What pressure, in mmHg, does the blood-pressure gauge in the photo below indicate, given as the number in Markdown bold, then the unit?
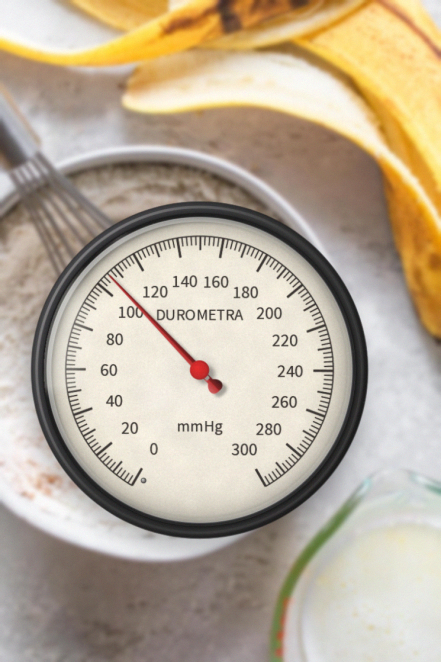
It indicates **106** mmHg
